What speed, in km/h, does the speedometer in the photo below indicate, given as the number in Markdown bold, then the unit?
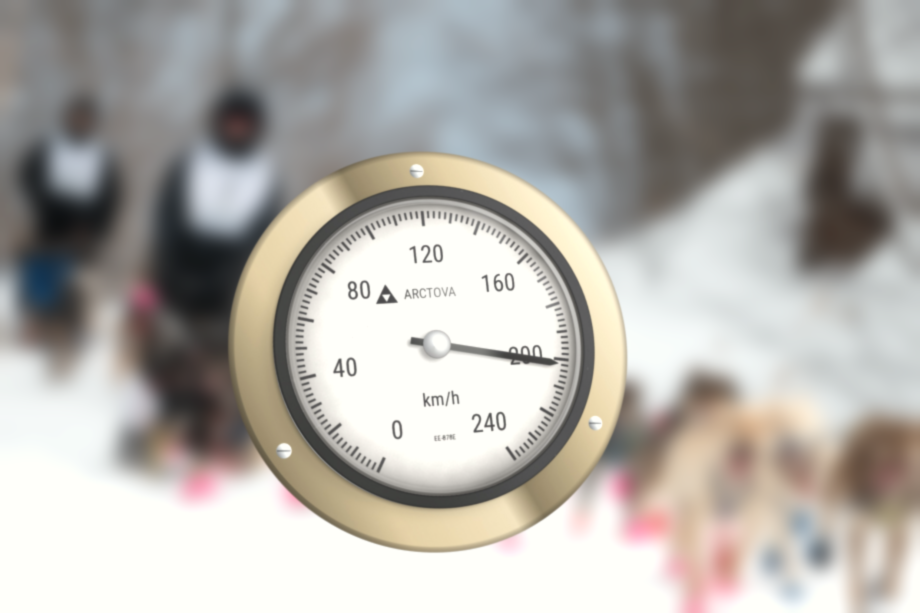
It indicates **202** km/h
